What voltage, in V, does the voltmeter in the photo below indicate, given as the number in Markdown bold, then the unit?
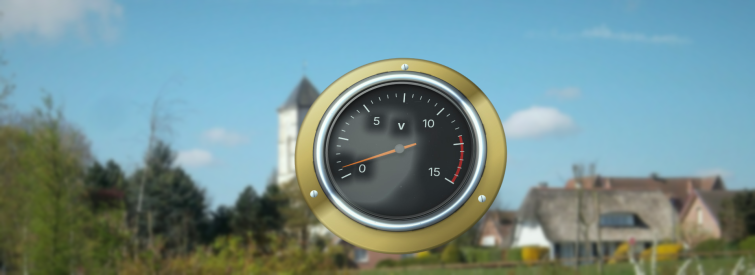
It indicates **0.5** V
